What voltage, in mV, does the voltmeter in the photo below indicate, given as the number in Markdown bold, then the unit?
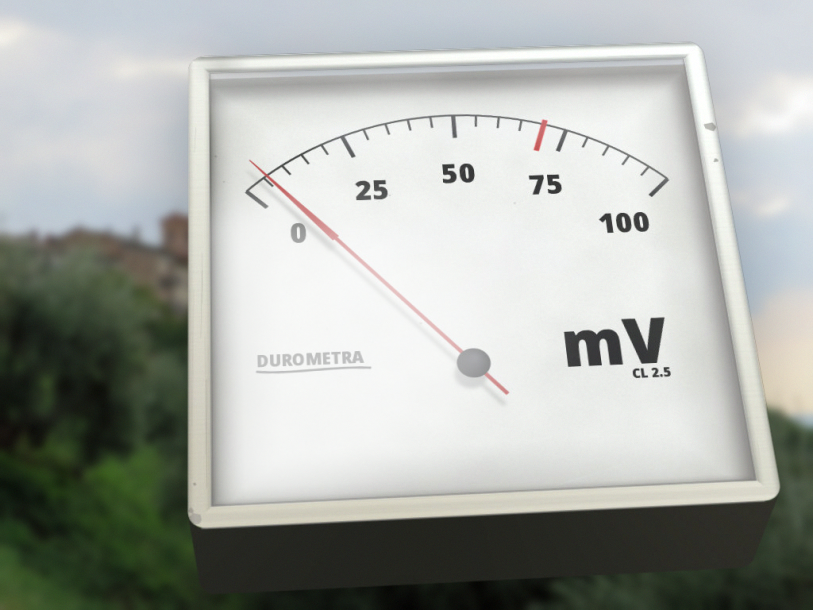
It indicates **5** mV
